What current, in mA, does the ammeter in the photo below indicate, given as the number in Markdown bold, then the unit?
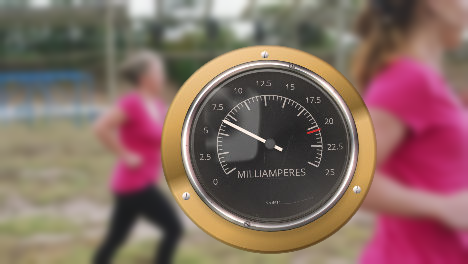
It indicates **6.5** mA
